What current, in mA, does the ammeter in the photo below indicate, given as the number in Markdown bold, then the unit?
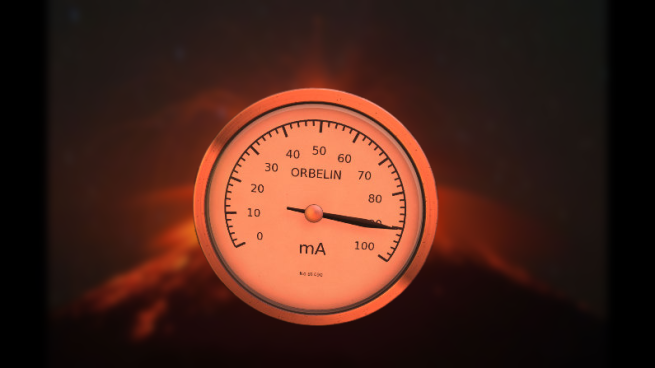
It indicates **90** mA
